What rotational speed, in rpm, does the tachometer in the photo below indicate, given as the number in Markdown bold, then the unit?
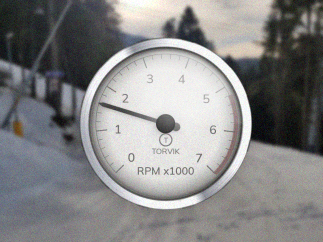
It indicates **1600** rpm
